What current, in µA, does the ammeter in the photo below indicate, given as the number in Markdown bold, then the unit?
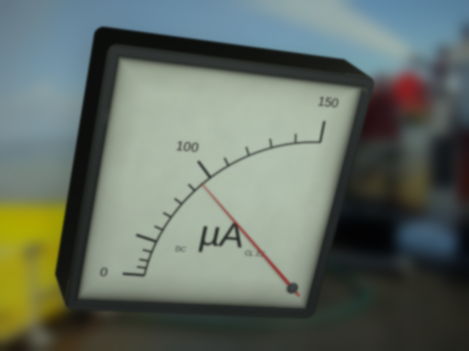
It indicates **95** µA
